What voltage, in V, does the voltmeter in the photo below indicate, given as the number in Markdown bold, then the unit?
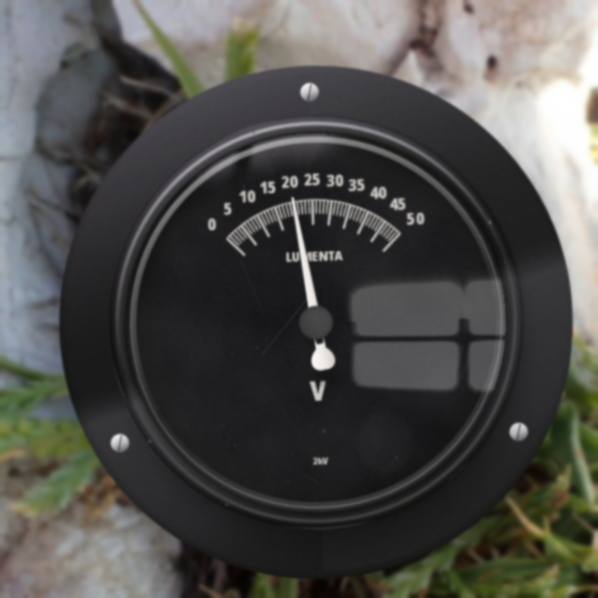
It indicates **20** V
